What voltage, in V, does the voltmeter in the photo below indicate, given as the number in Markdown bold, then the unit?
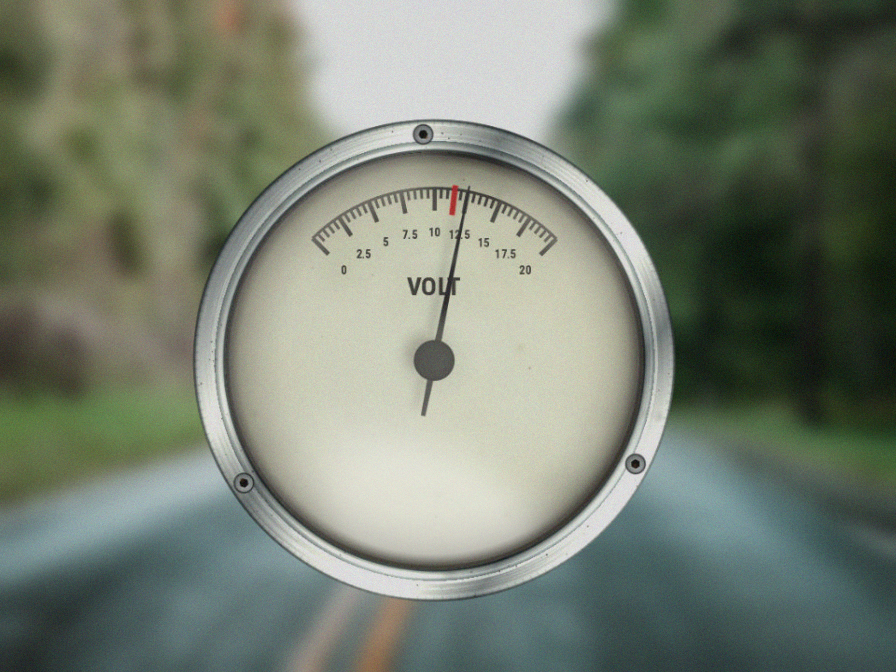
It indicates **12.5** V
